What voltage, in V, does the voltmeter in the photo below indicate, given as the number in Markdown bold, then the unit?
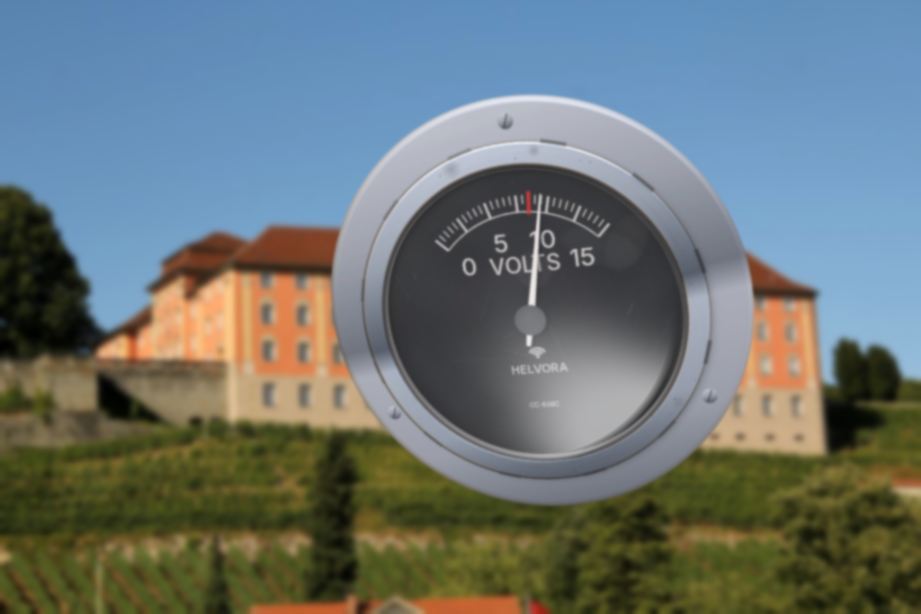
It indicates **9.5** V
